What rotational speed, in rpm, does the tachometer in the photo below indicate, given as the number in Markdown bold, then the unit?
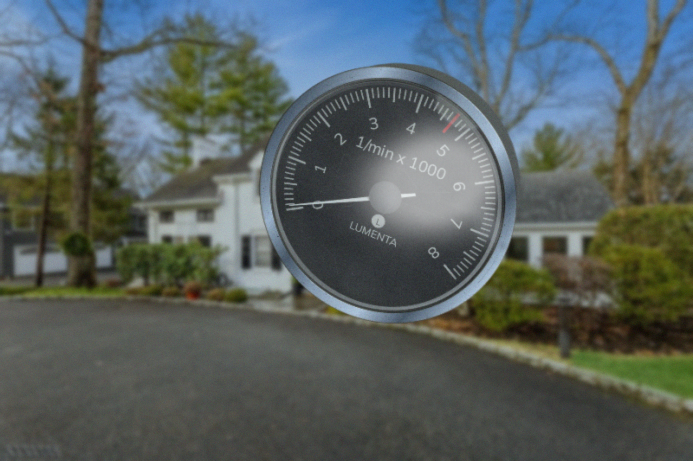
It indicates **100** rpm
